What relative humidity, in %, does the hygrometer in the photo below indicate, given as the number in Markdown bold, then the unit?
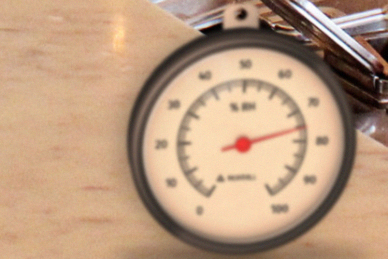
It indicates **75** %
